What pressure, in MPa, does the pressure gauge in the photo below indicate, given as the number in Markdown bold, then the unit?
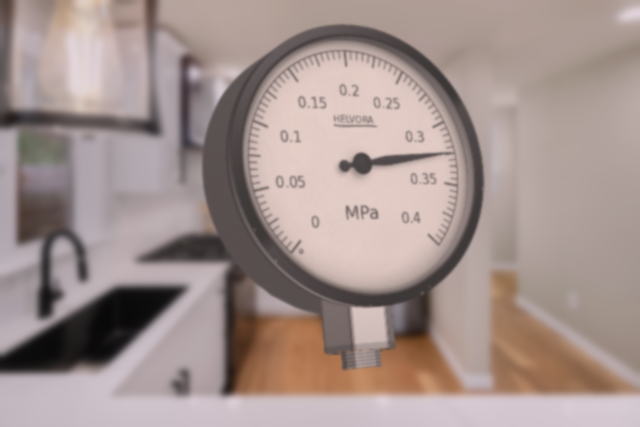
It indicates **0.325** MPa
